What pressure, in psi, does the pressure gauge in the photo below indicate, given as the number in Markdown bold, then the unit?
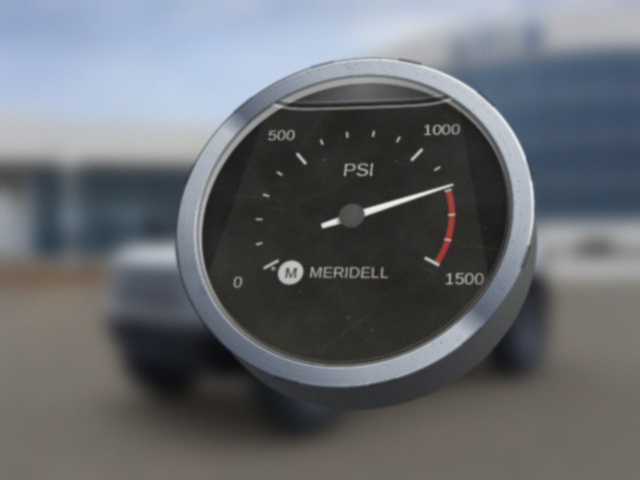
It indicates **1200** psi
